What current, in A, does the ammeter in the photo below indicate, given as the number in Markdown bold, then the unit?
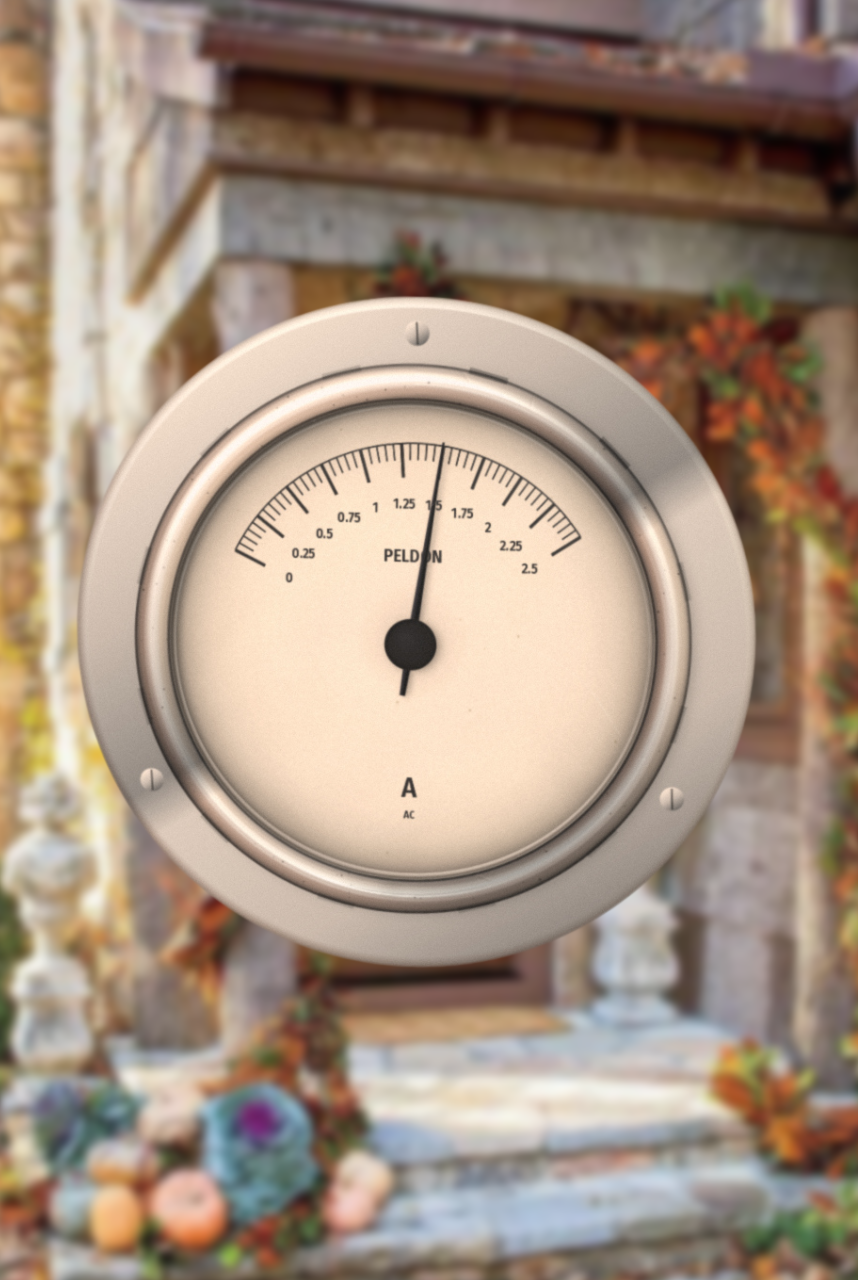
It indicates **1.5** A
